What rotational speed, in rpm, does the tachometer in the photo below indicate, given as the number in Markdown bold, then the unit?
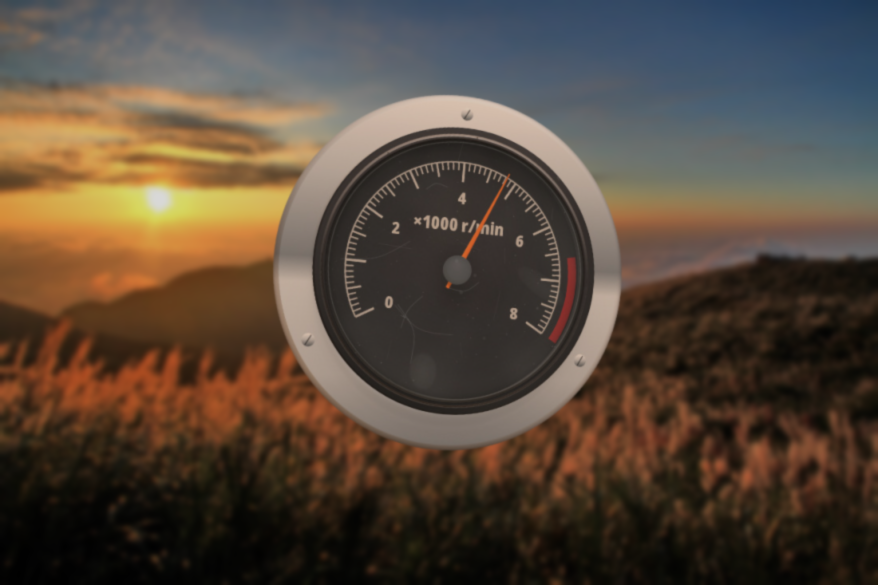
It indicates **4800** rpm
